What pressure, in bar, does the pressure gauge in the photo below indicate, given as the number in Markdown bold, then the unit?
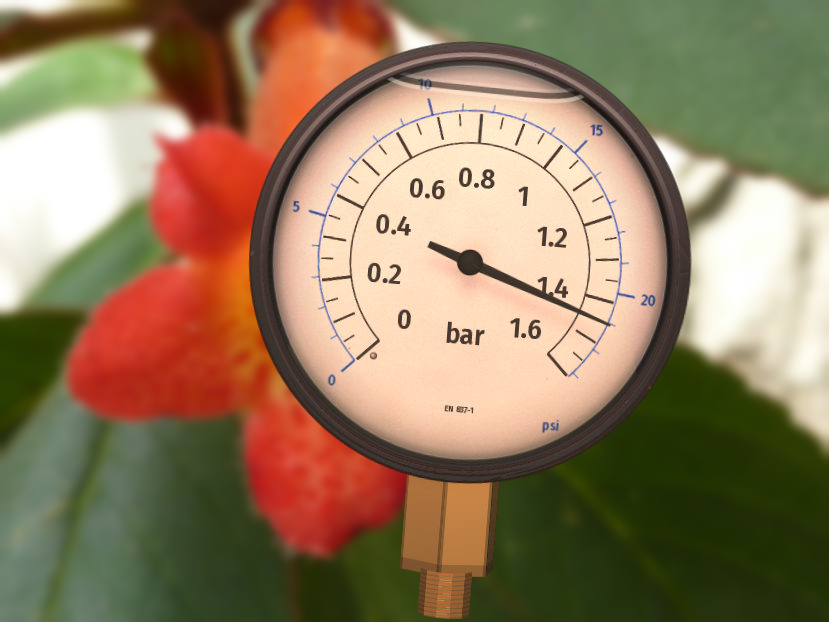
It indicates **1.45** bar
